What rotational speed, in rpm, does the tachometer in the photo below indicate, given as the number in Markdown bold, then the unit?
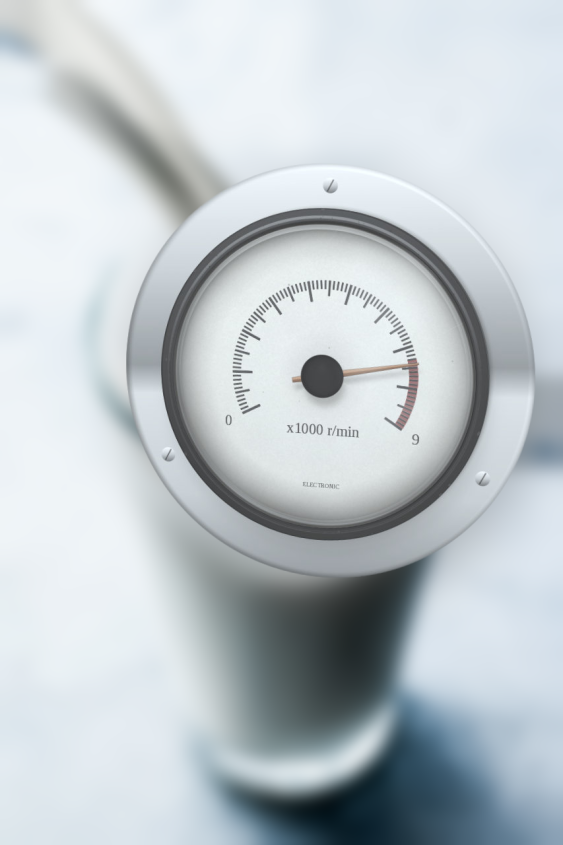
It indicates **7400** rpm
